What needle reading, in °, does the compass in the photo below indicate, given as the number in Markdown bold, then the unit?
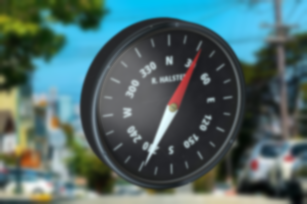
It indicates **30** °
